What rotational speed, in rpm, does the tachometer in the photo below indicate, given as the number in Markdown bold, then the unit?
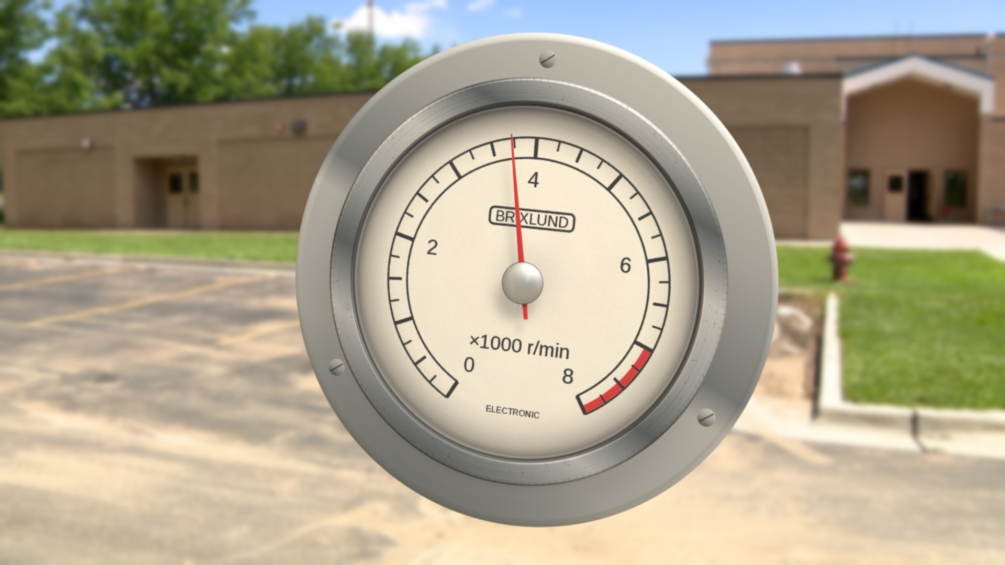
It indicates **3750** rpm
